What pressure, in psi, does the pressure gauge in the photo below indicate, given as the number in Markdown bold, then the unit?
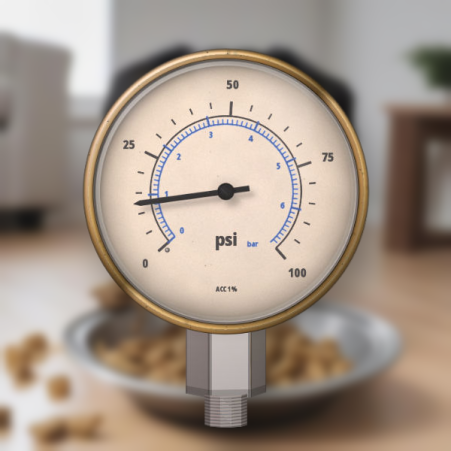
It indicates **12.5** psi
